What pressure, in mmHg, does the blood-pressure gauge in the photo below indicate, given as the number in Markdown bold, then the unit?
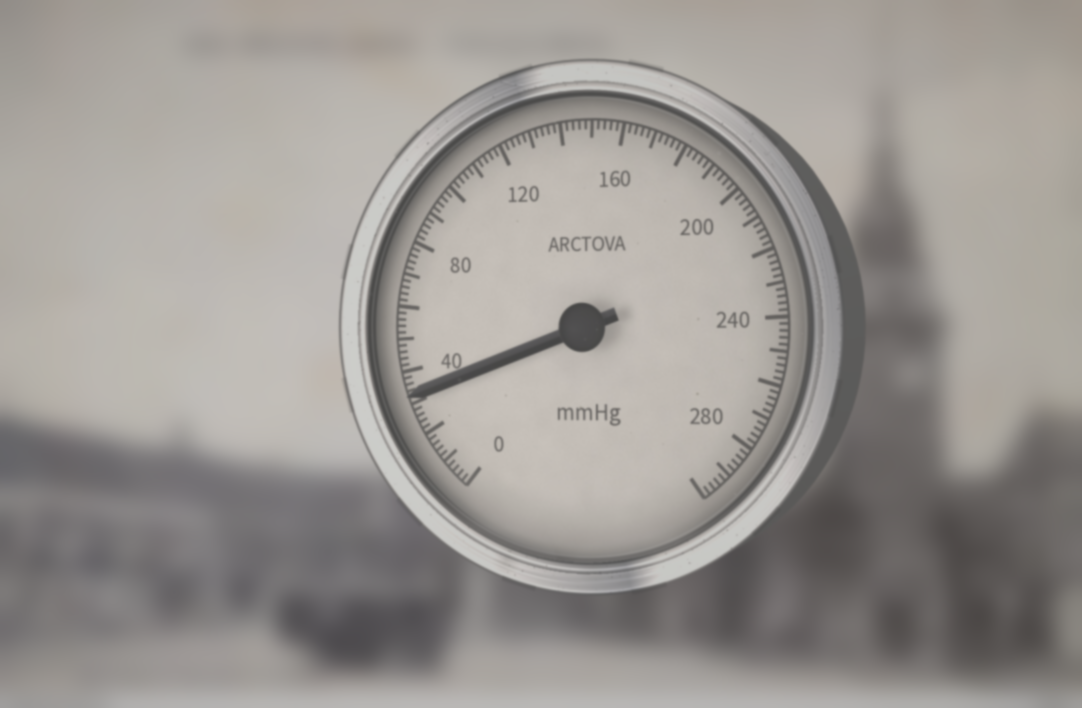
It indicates **32** mmHg
